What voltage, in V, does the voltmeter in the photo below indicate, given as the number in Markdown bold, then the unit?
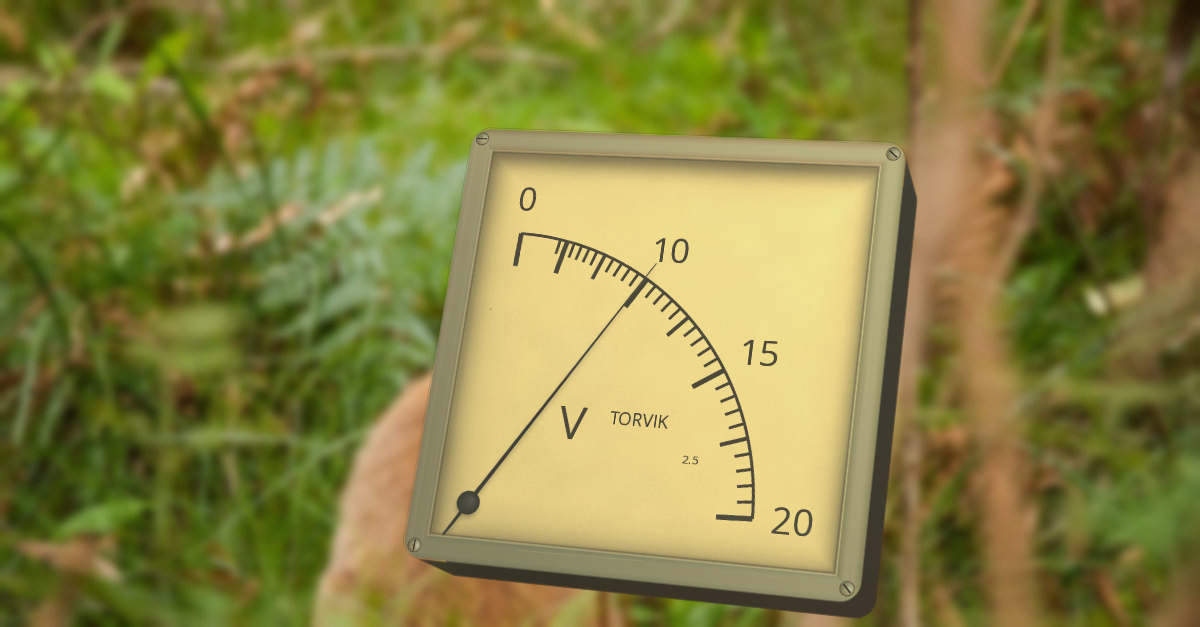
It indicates **10** V
